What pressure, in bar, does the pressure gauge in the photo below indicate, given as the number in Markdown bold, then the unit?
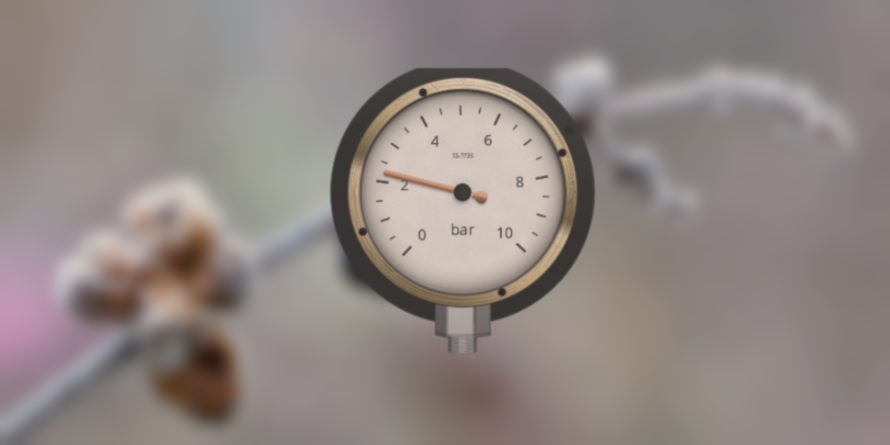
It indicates **2.25** bar
